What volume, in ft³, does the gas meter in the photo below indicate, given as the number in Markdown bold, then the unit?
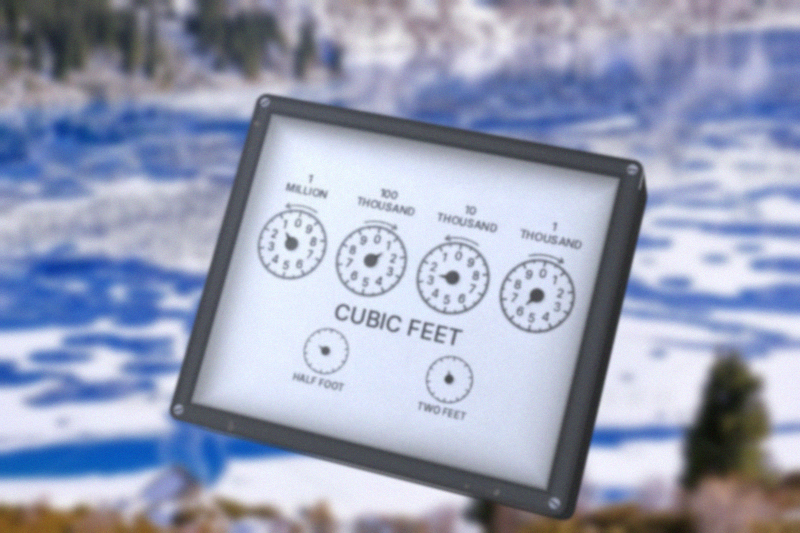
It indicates **112600** ft³
